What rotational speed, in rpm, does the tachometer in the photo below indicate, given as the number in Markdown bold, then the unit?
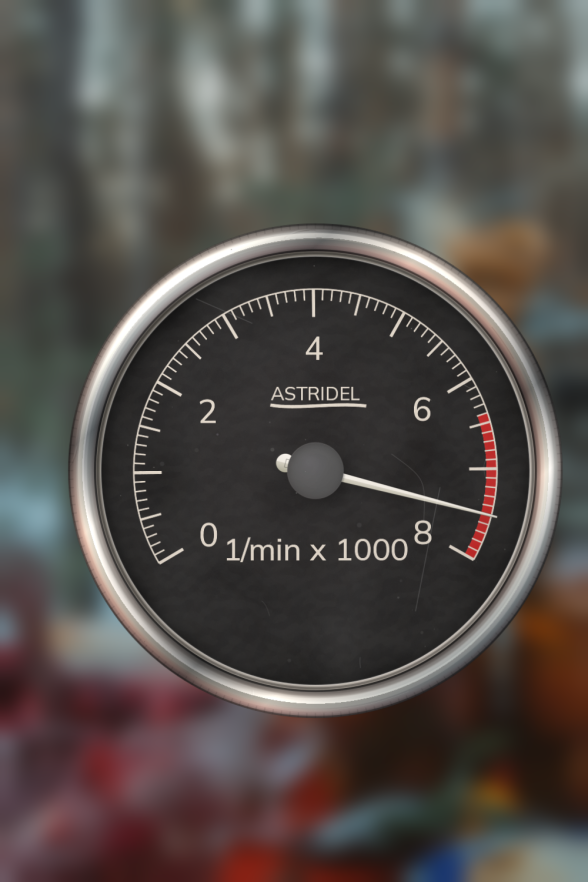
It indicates **7500** rpm
